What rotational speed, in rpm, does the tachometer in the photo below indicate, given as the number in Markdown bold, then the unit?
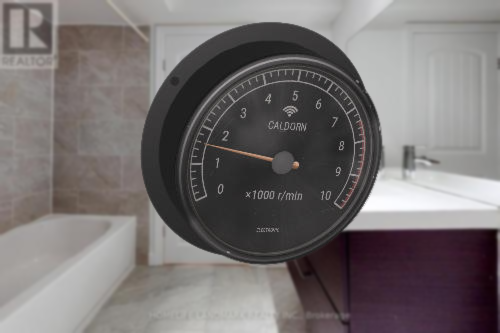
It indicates **1600** rpm
